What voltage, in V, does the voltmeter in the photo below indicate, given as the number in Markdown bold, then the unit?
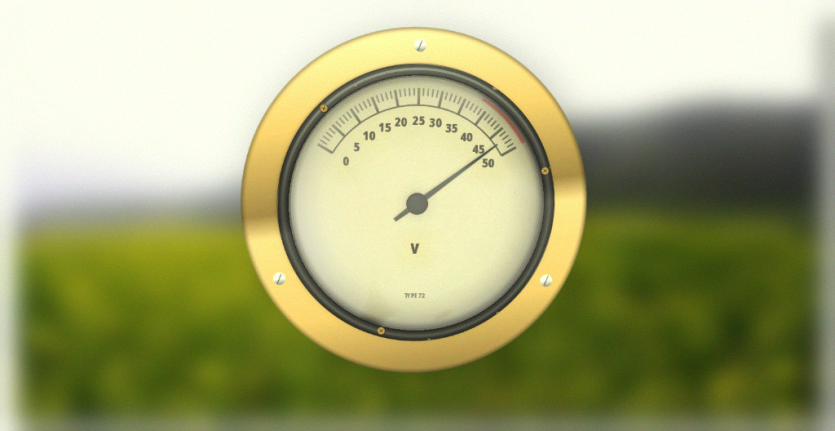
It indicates **47** V
